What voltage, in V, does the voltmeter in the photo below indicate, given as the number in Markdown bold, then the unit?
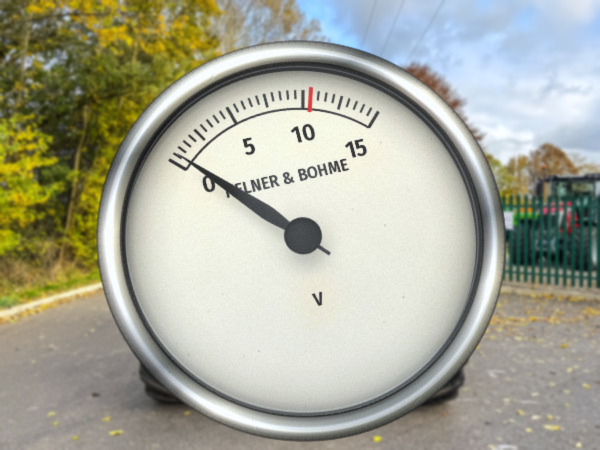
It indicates **0.5** V
